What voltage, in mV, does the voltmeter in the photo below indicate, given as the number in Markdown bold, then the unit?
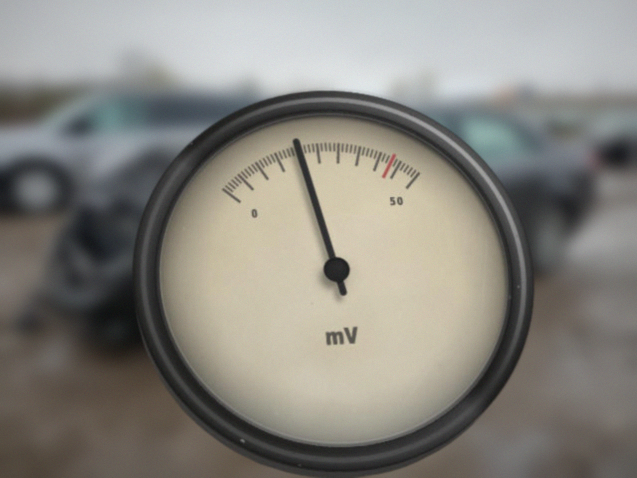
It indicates **20** mV
